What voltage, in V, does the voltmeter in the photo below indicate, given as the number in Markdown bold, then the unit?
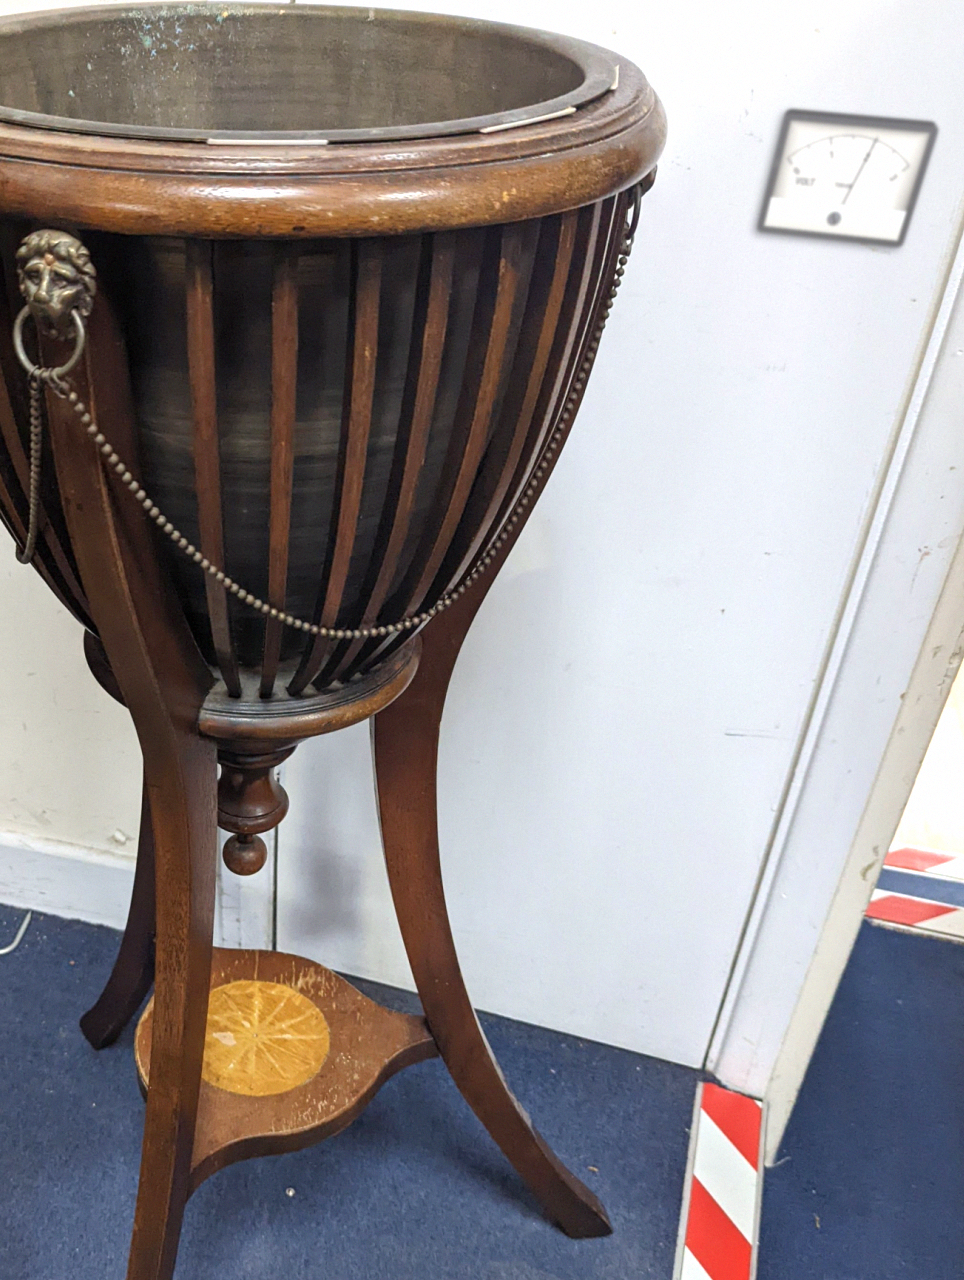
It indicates **2** V
